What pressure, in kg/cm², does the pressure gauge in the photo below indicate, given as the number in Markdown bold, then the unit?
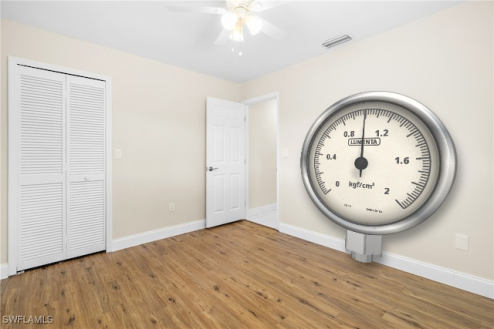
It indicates **1** kg/cm²
